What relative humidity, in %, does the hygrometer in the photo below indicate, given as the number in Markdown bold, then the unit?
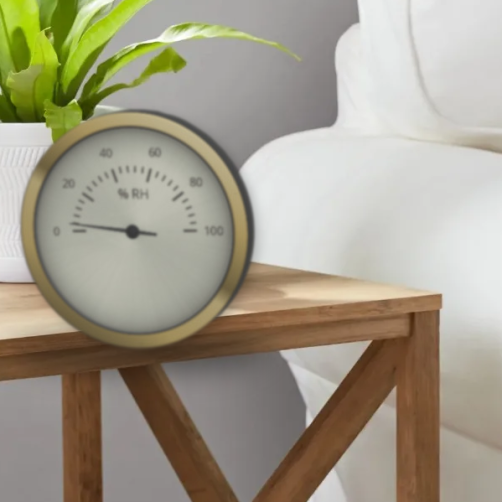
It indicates **4** %
